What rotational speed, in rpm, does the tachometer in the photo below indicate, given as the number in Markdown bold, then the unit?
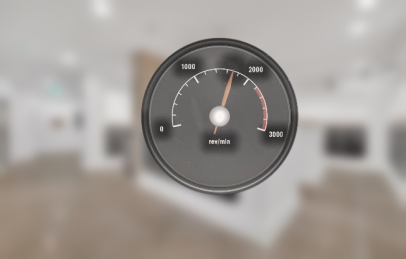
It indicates **1700** rpm
